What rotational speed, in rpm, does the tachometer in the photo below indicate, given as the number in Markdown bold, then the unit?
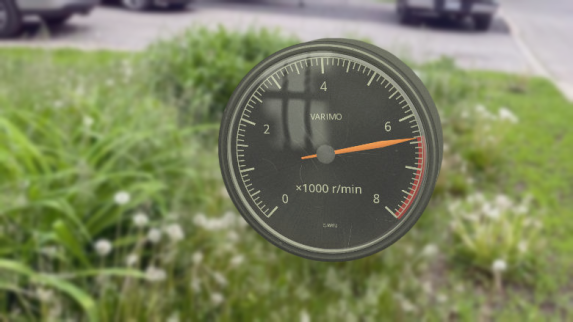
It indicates **6400** rpm
